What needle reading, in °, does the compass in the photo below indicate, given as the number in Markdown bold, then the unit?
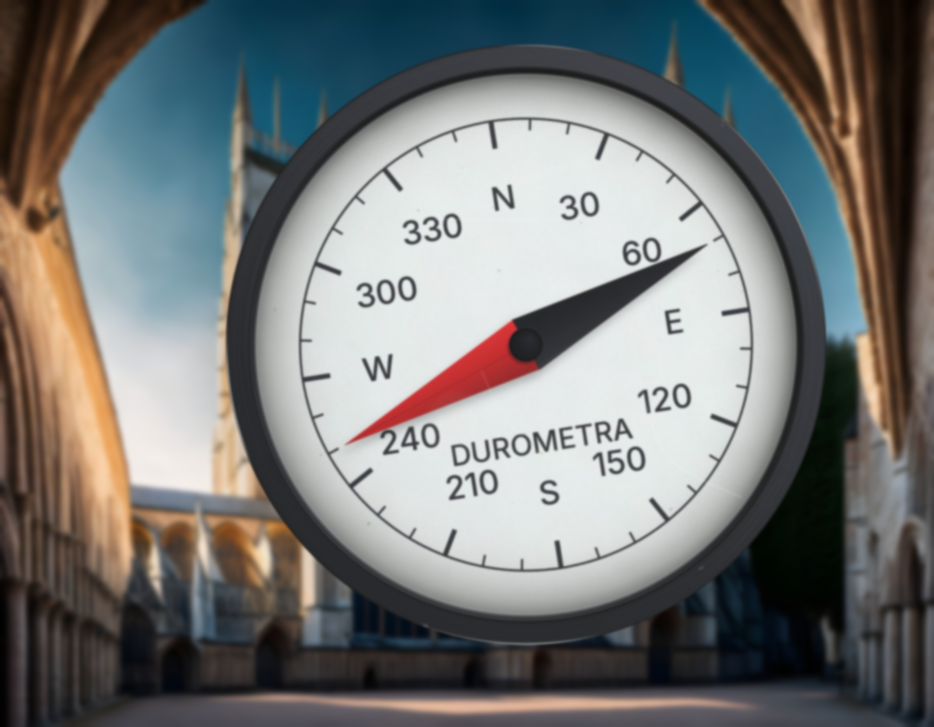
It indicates **250** °
